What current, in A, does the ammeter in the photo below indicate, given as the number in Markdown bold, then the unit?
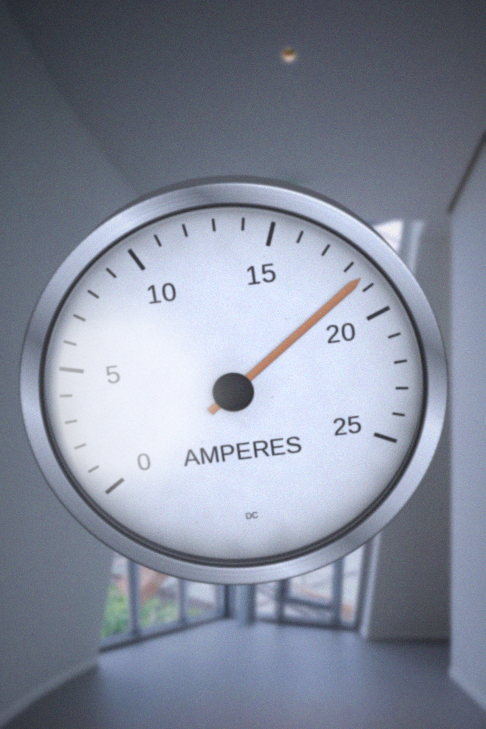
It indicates **18.5** A
